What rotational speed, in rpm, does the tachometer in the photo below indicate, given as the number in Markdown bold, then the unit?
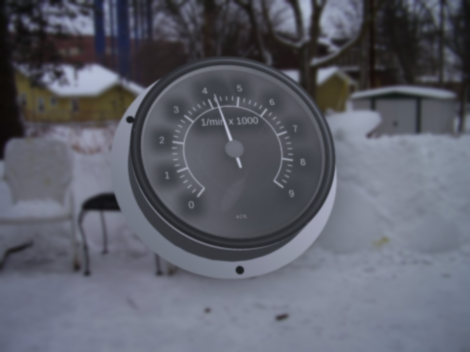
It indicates **4200** rpm
